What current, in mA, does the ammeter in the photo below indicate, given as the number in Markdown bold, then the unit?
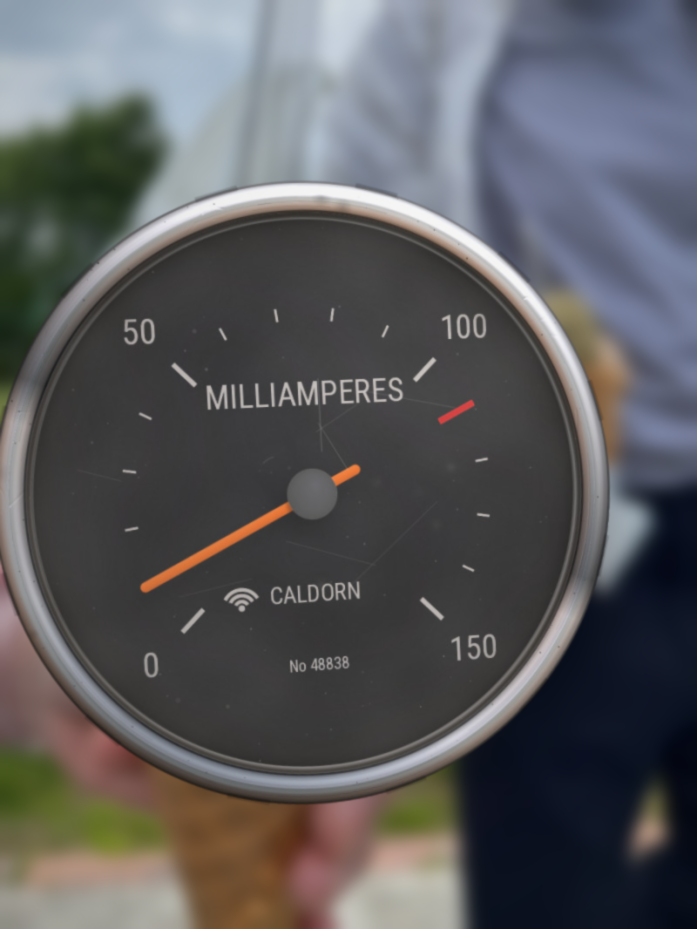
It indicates **10** mA
